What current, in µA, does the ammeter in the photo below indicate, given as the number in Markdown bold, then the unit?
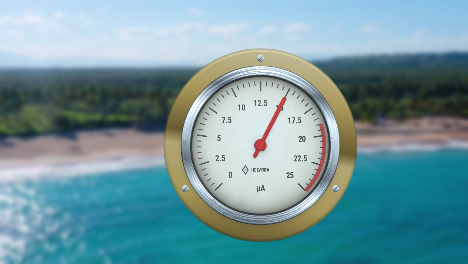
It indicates **15** µA
